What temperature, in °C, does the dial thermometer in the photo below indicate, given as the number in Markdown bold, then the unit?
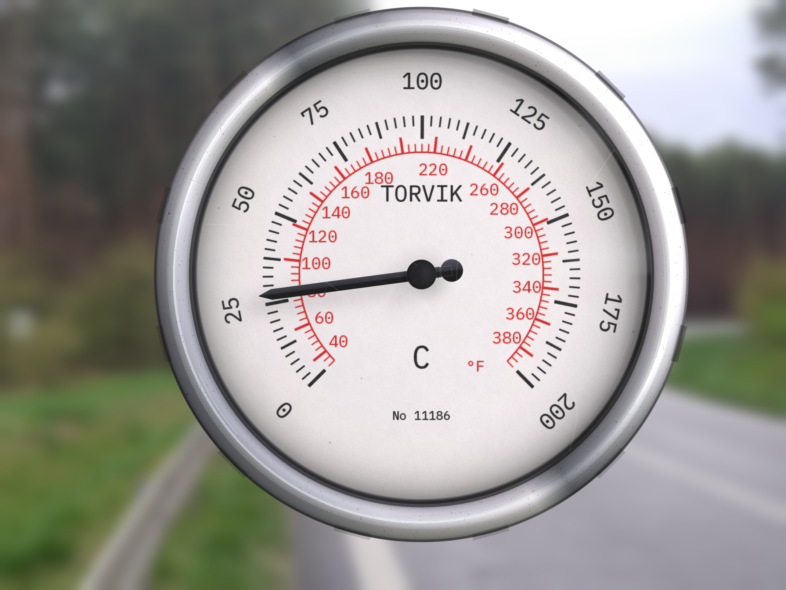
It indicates **27.5** °C
